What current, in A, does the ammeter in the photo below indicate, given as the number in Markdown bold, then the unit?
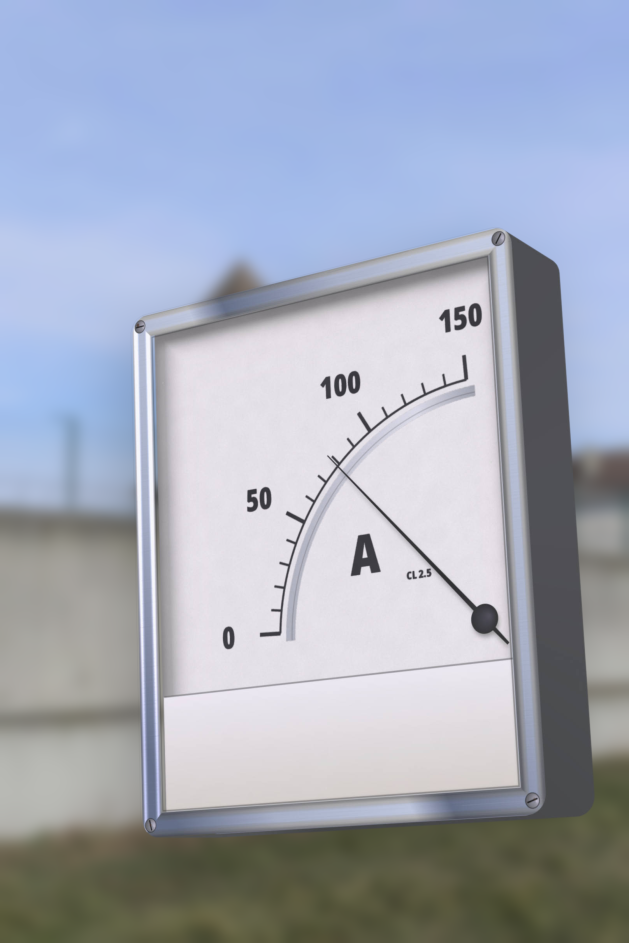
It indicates **80** A
